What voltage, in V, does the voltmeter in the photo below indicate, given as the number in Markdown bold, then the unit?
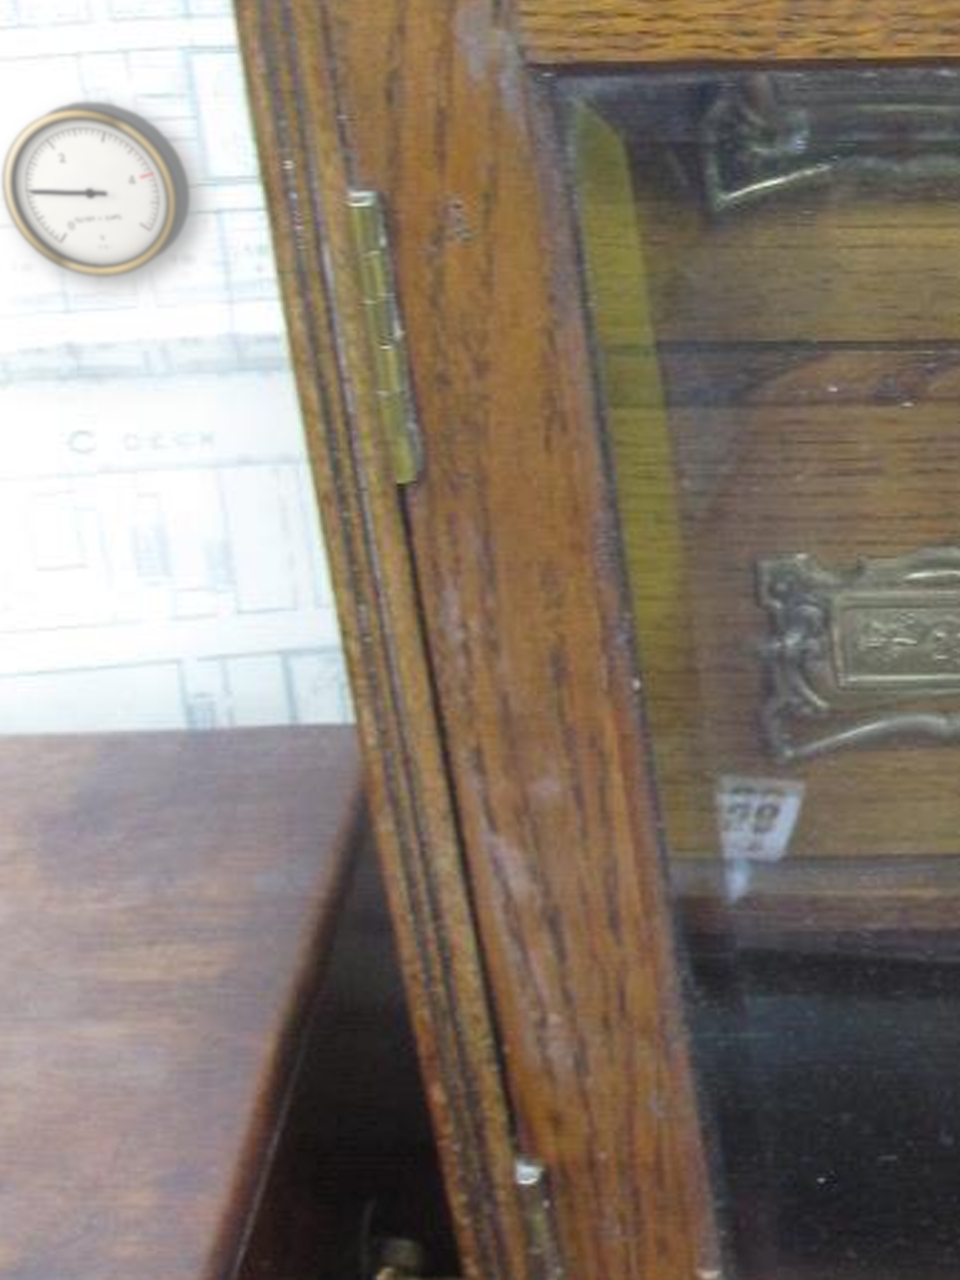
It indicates **1** V
